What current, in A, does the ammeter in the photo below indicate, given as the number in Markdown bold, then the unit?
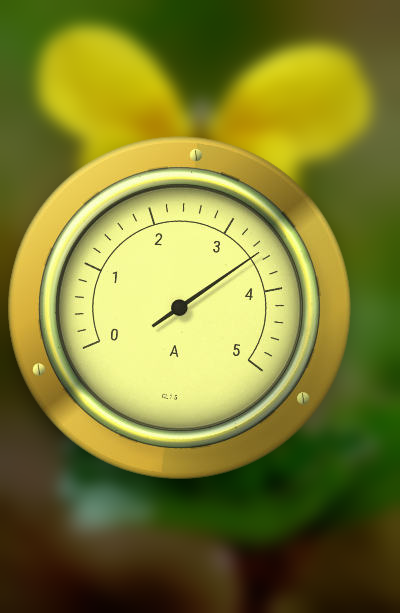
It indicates **3.5** A
